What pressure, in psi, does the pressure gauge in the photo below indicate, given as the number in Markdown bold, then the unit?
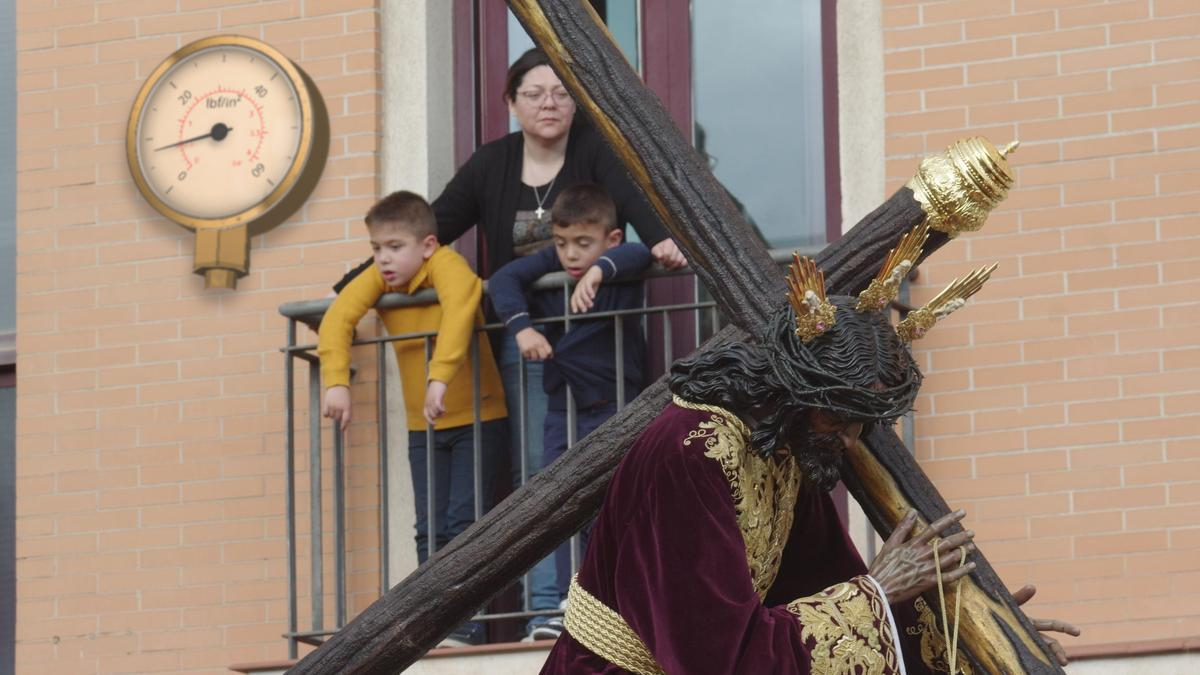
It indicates **7.5** psi
